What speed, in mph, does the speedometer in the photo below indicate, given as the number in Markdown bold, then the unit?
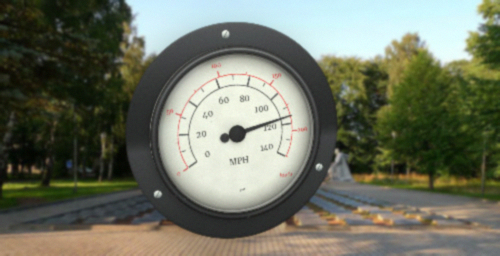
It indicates **115** mph
